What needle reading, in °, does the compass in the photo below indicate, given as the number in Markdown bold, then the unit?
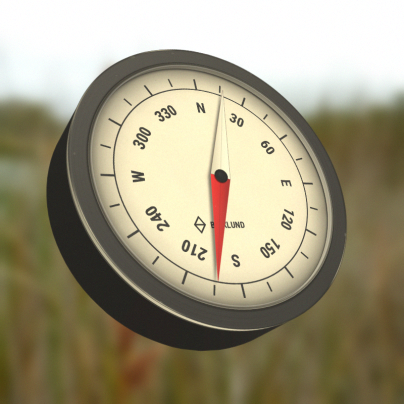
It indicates **195** °
